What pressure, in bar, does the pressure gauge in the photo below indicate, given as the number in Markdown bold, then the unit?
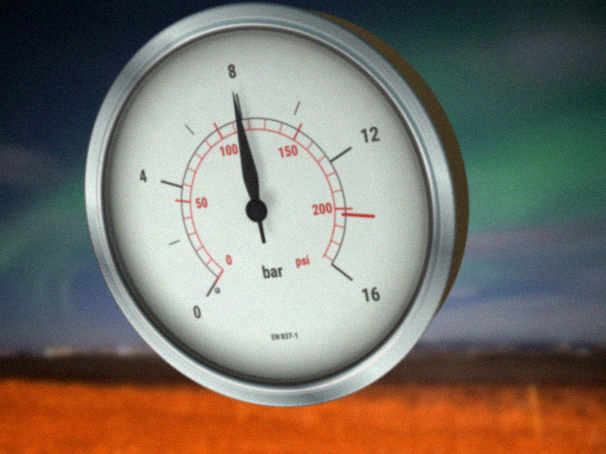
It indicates **8** bar
